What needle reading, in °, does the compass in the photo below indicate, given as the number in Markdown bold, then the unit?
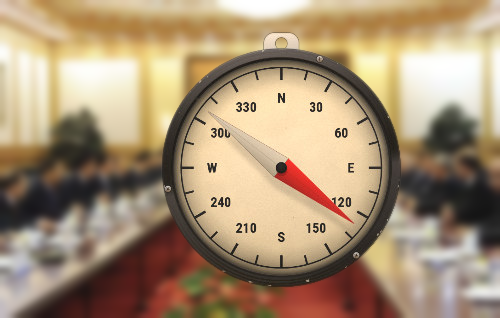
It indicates **127.5** °
